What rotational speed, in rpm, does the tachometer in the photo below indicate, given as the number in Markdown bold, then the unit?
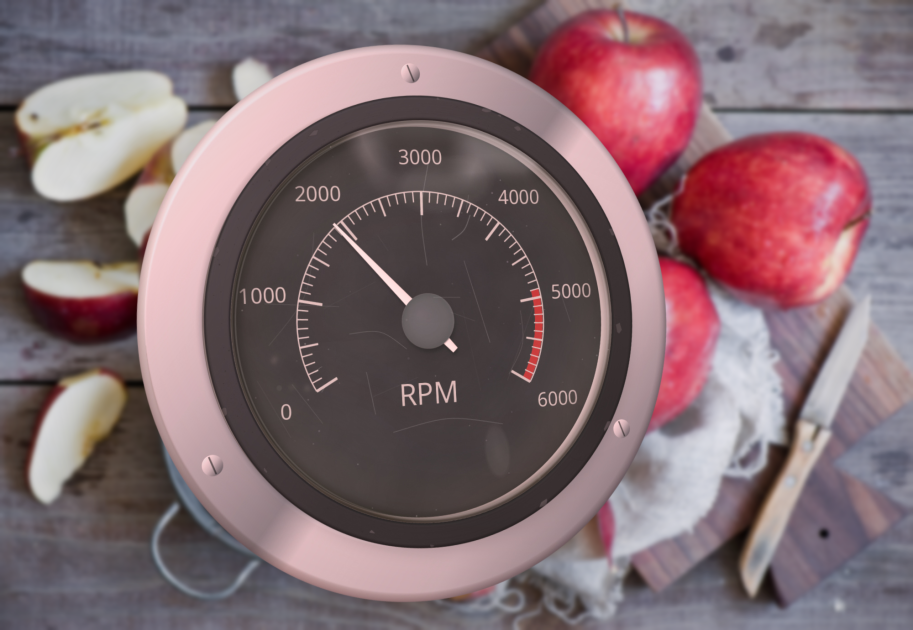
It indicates **1900** rpm
